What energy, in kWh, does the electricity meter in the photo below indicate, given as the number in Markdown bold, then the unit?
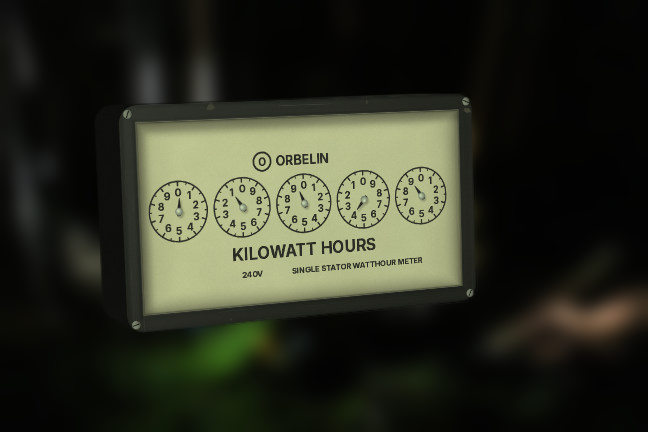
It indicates **939** kWh
